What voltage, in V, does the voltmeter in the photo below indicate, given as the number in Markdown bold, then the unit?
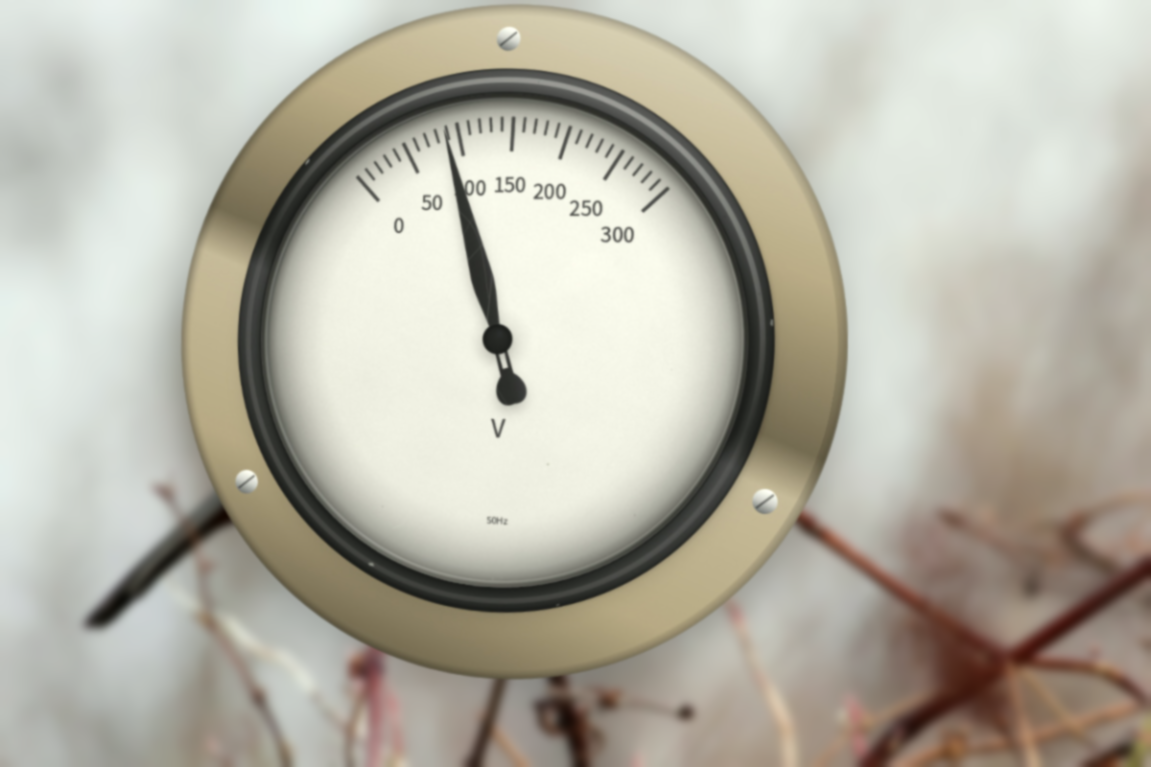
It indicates **90** V
